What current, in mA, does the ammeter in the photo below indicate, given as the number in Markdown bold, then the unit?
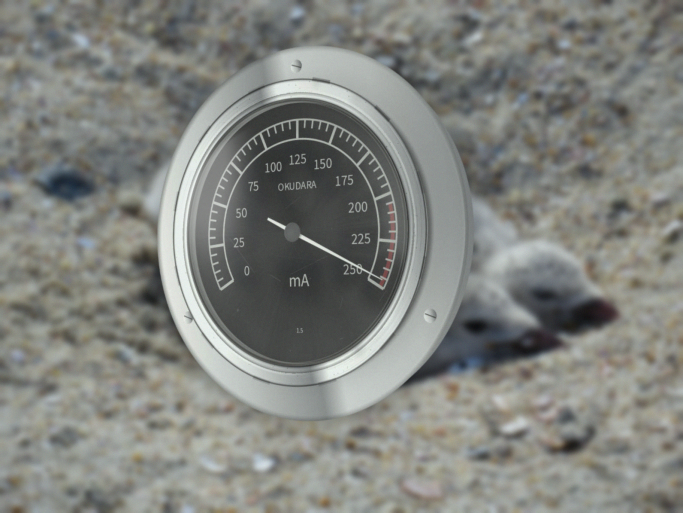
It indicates **245** mA
